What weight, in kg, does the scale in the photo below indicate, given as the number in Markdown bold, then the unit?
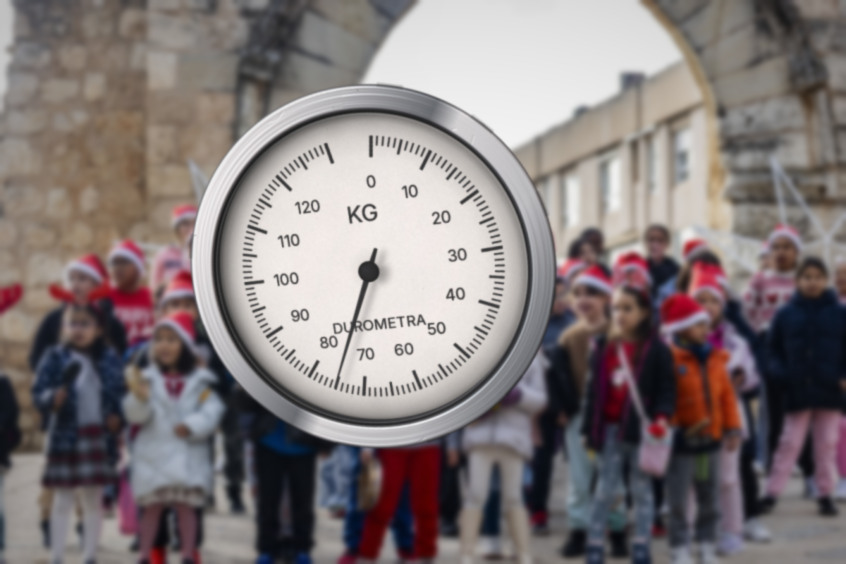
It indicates **75** kg
